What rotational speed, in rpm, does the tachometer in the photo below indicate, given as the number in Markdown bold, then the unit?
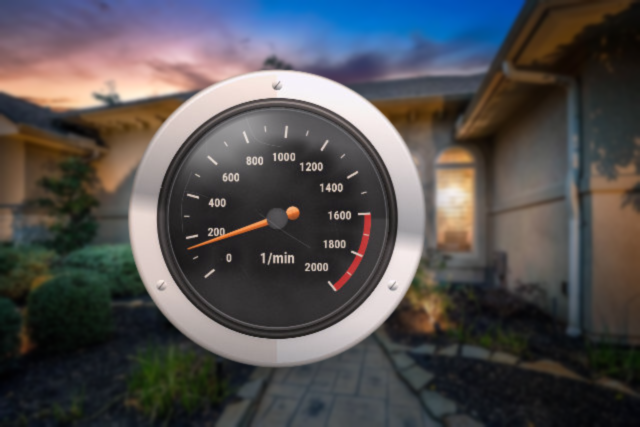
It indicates **150** rpm
